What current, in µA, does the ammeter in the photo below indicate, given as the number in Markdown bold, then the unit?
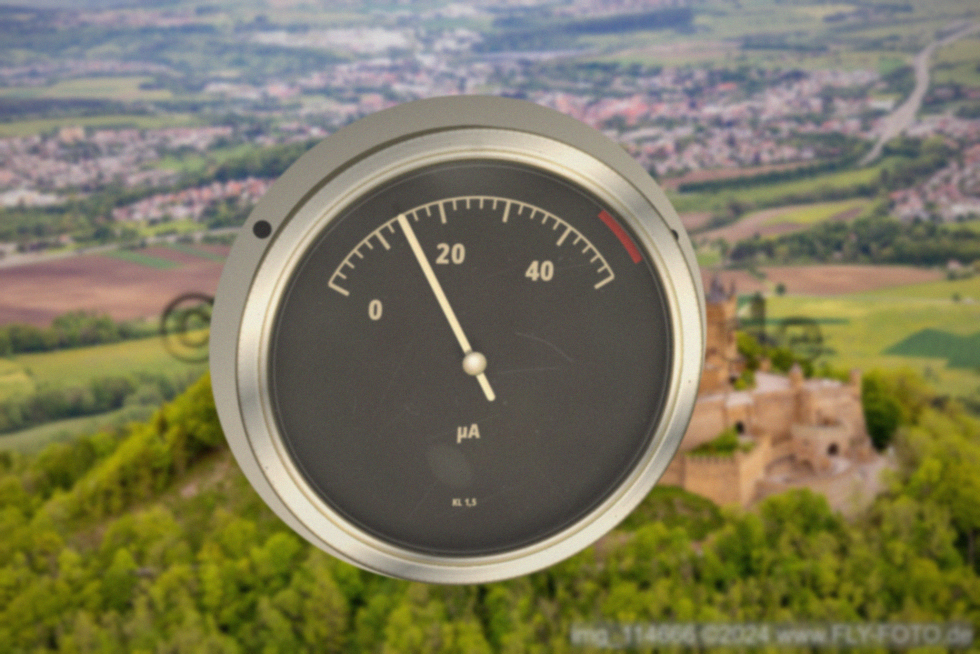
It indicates **14** µA
